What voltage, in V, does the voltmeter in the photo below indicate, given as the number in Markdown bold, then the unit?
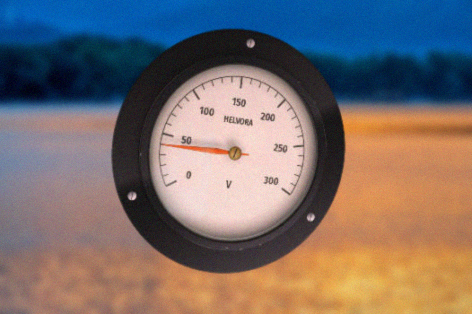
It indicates **40** V
